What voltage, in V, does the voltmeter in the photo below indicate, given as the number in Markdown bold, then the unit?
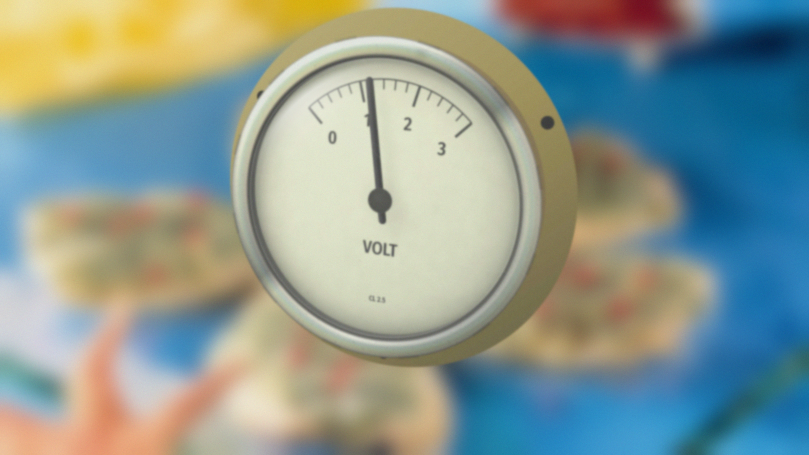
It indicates **1.2** V
